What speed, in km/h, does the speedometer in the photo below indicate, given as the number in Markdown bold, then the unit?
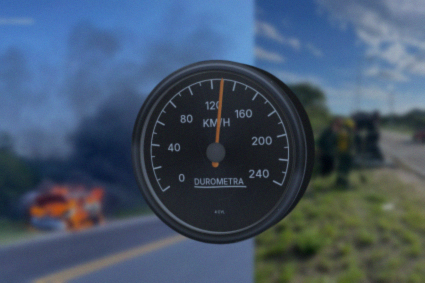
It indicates **130** km/h
